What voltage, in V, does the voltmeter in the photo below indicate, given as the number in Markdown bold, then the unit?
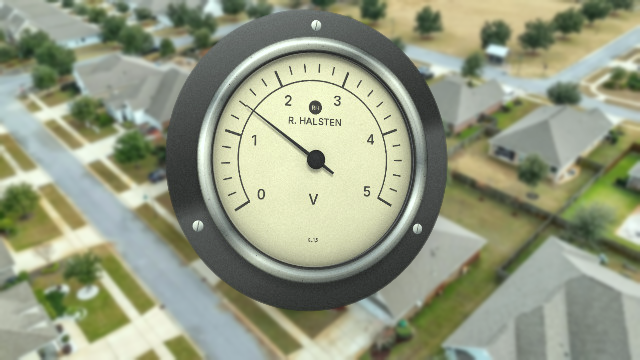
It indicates **1.4** V
